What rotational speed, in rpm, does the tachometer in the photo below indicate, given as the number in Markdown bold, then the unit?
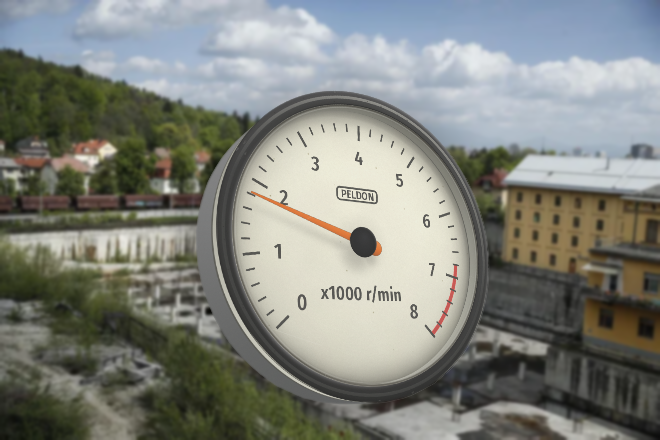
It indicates **1800** rpm
